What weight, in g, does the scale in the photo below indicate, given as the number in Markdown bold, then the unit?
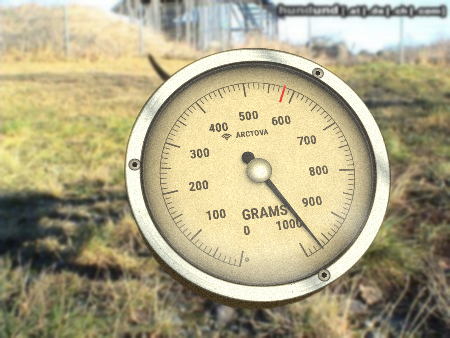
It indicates **970** g
